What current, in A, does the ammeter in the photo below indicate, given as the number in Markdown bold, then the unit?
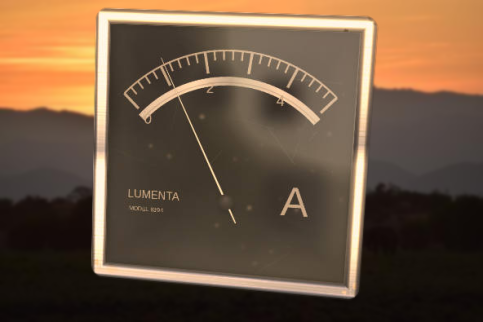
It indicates **1.1** A
